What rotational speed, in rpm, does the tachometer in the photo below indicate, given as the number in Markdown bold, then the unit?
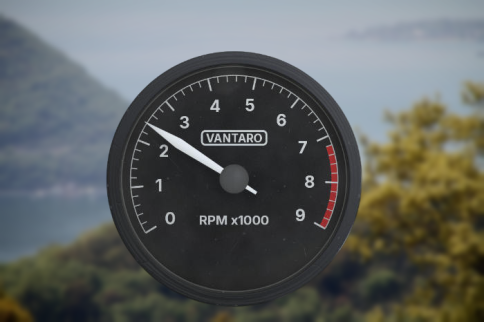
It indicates **2400** rpm
